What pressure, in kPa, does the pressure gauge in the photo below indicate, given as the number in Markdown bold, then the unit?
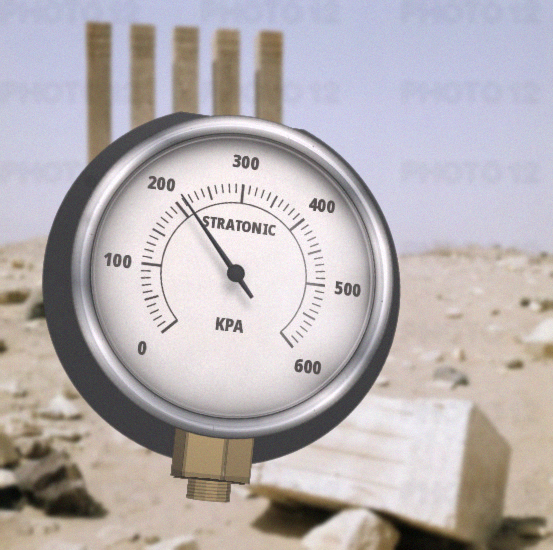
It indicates **210** kPa
